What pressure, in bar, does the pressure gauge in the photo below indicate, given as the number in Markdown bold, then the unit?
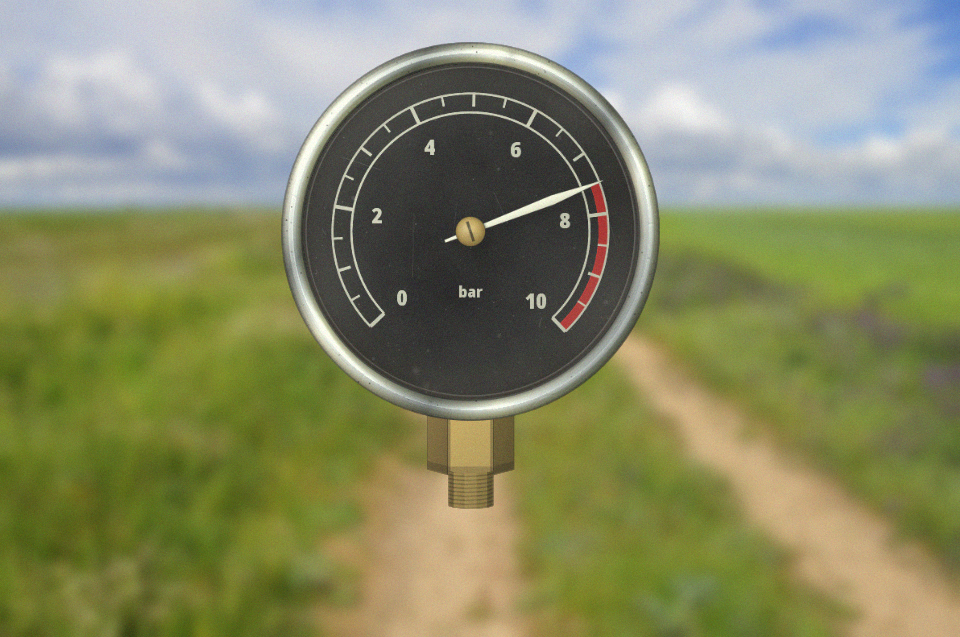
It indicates **7.5** bar
